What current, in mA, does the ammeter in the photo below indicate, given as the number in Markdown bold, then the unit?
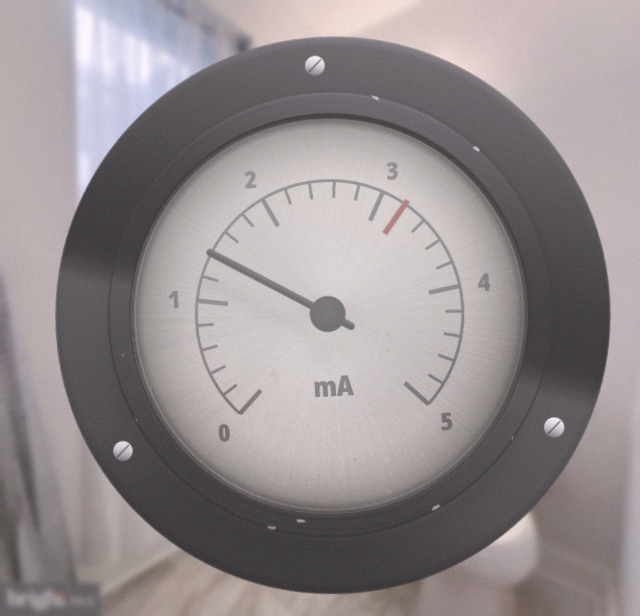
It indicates **1.4** mA
